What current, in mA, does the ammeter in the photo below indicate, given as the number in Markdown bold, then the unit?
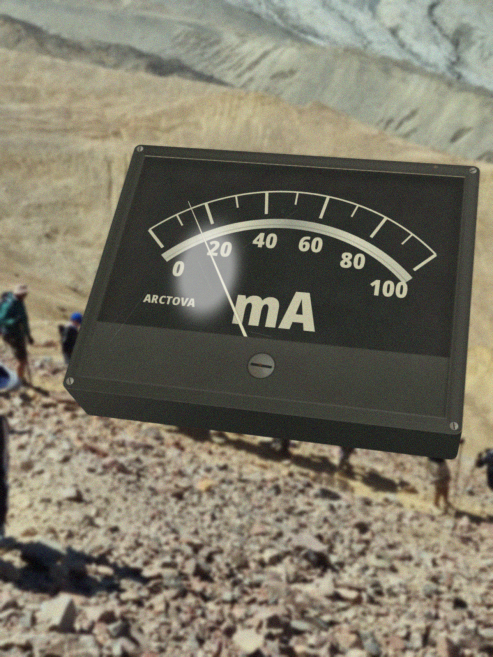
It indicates **15** mA
